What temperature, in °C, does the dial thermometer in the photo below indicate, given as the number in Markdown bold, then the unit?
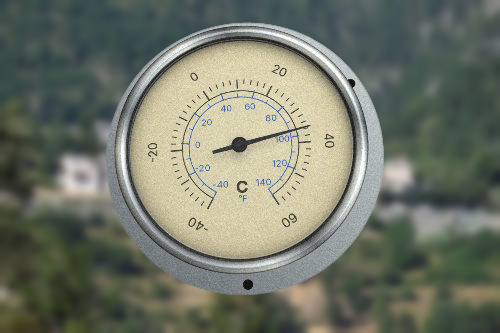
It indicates **36** °C
